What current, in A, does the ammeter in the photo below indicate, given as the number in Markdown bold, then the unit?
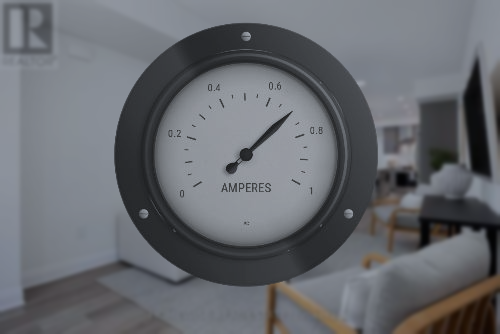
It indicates **0.7** A
